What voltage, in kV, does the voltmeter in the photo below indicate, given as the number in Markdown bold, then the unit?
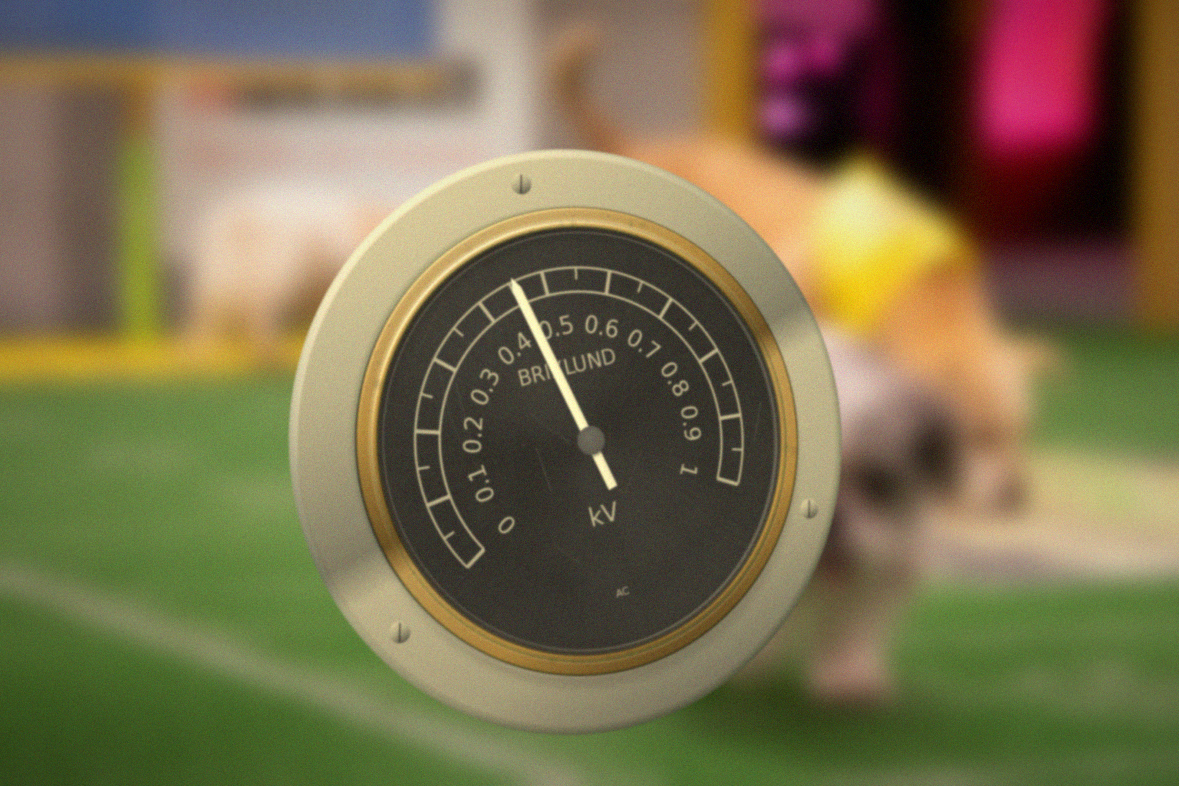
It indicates **0.45** kV
